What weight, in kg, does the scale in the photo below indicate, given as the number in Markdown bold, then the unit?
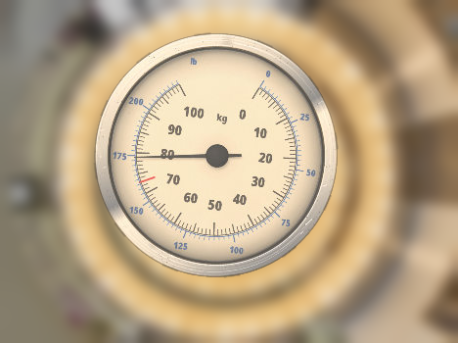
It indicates **79** kg
